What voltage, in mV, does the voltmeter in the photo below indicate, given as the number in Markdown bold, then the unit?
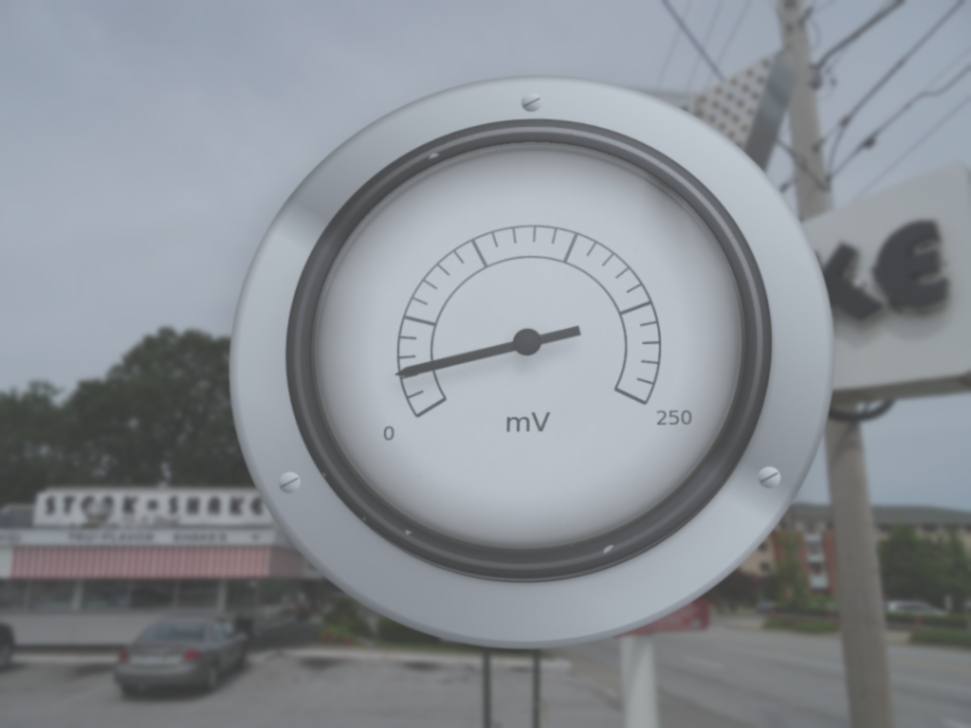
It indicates **20** mV
